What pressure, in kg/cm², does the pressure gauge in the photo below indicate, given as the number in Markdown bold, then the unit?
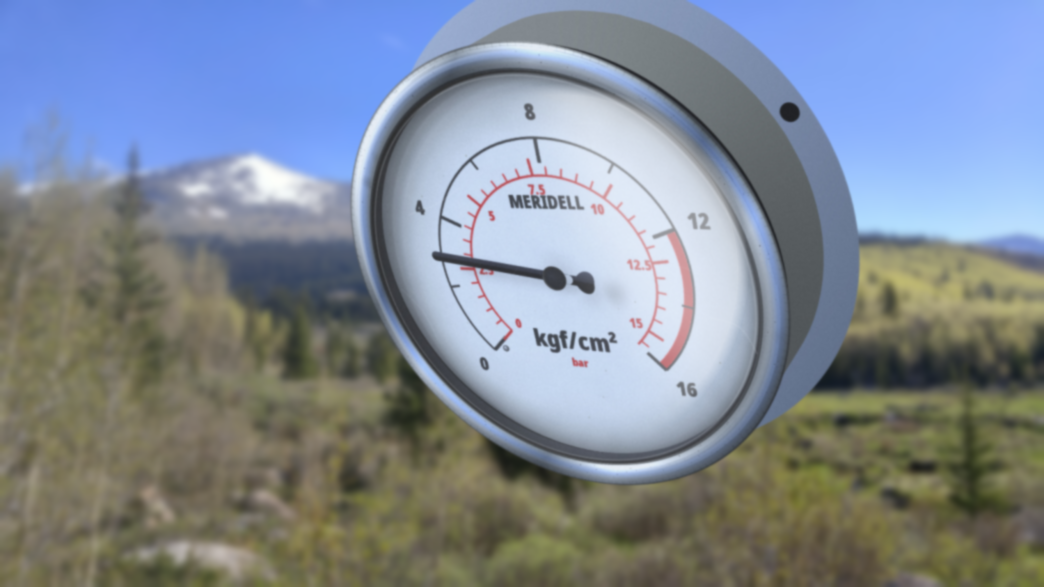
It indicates **3** kg/cm²
